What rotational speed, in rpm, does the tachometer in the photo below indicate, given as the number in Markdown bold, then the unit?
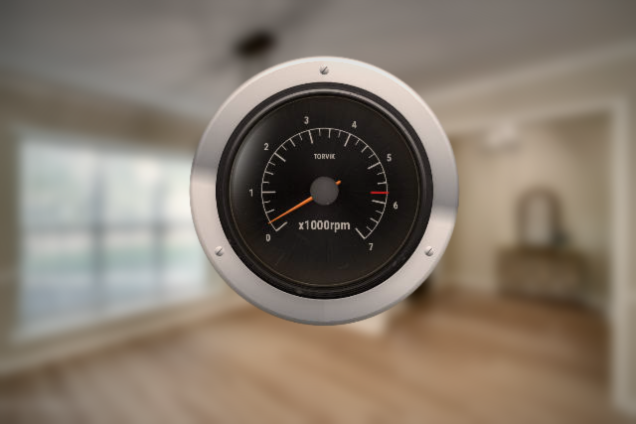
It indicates **250** rpm
